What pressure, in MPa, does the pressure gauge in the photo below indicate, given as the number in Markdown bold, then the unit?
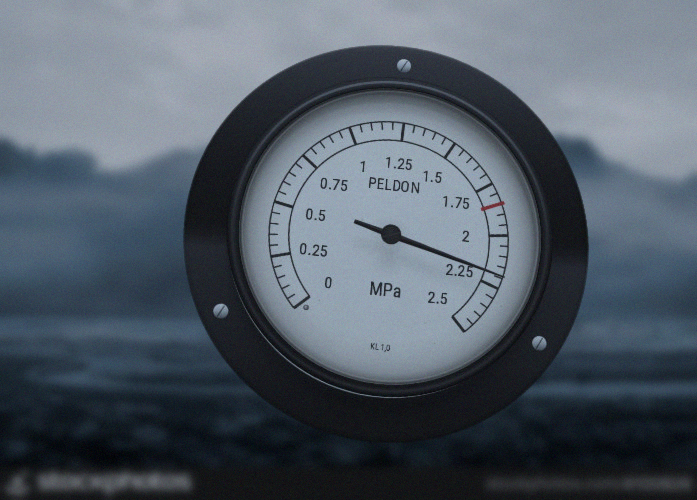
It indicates **2.2** MPa
